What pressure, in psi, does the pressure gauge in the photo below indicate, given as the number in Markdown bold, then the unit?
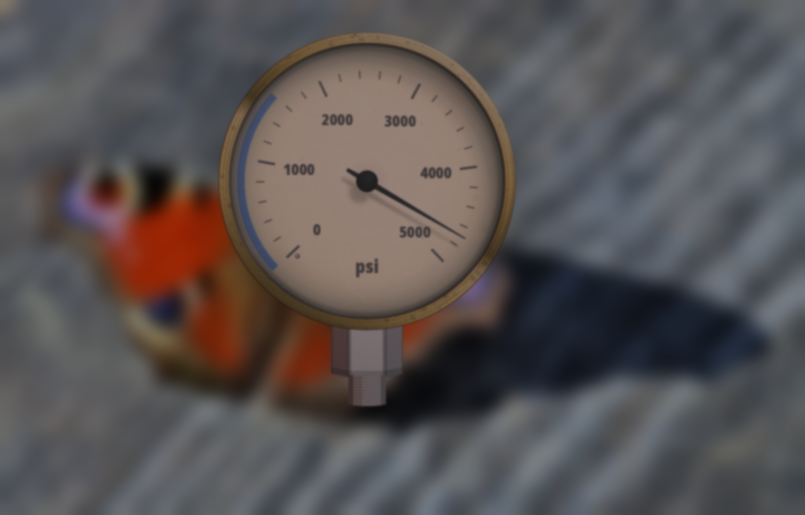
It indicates **4700** psi
